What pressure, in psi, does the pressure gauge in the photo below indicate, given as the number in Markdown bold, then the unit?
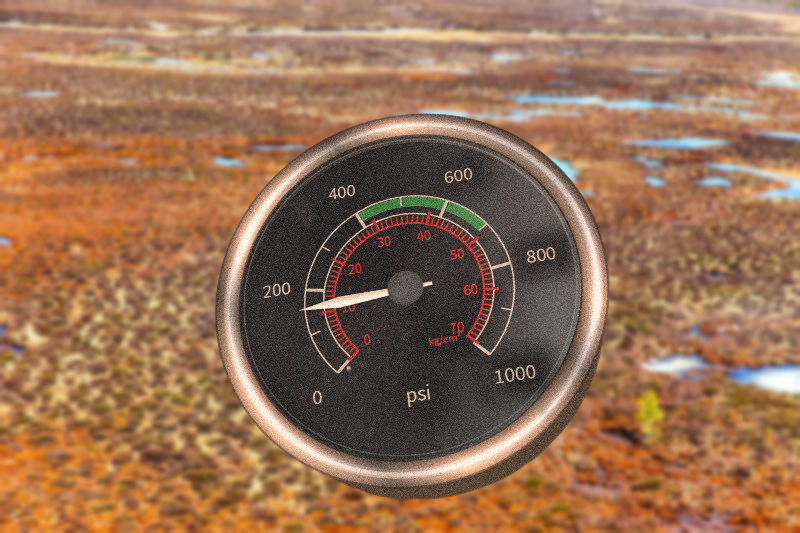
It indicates **150** psi
